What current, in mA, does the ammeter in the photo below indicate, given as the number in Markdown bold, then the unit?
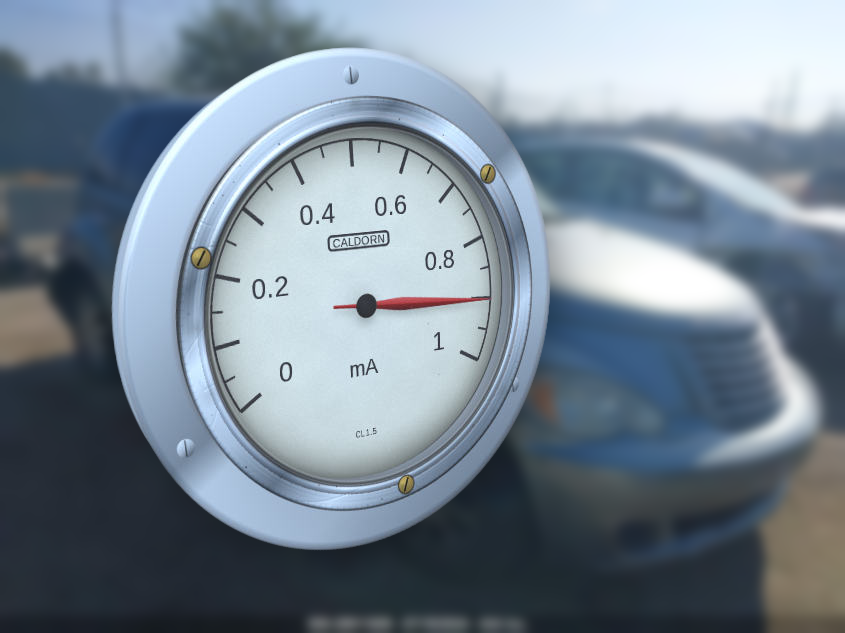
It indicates **0.9** mA
